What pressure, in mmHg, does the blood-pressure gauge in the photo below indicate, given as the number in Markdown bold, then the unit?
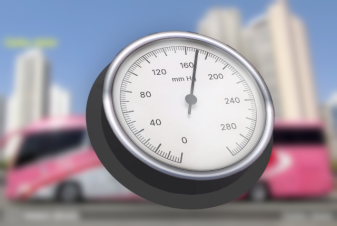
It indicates **170** mmHg
